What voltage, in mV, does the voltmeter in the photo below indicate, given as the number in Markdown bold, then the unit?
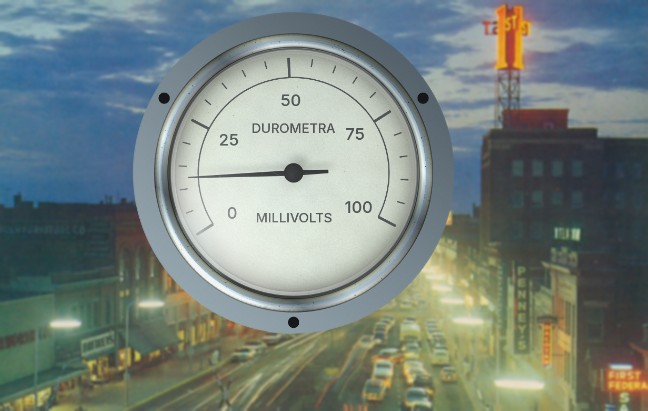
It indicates **12.5** mV
